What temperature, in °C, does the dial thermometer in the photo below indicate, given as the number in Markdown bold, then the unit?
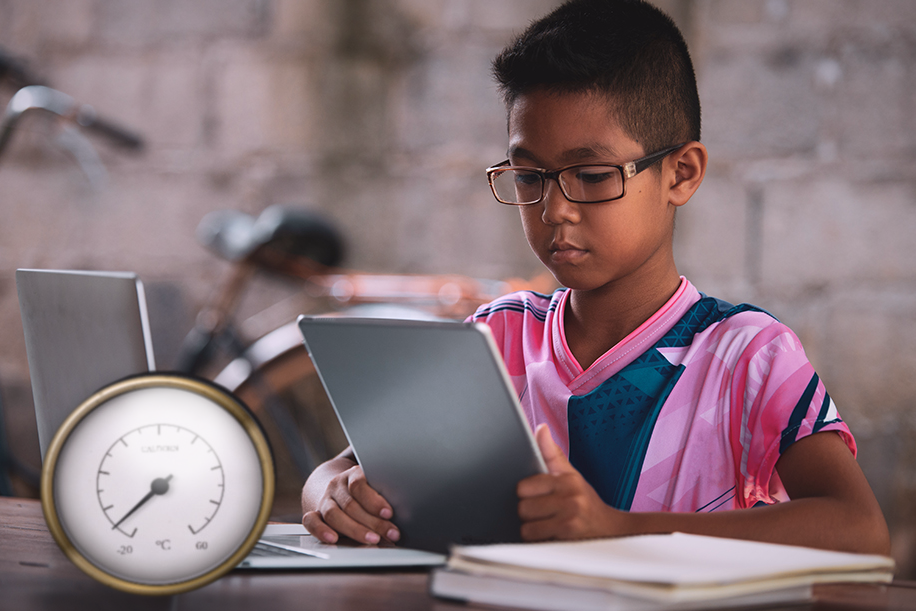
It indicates **-15** °C
